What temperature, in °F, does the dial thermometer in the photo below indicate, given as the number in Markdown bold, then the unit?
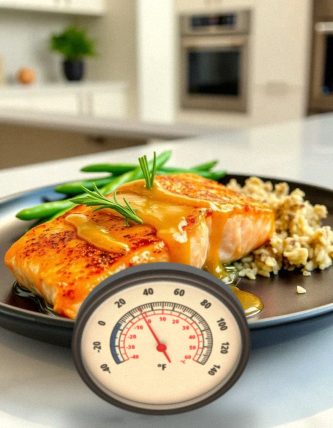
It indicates **30** °F
